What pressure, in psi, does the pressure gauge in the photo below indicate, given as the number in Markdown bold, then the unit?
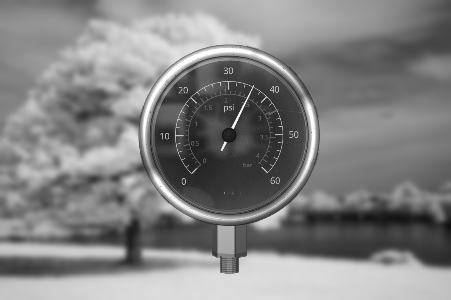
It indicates **36** psi
